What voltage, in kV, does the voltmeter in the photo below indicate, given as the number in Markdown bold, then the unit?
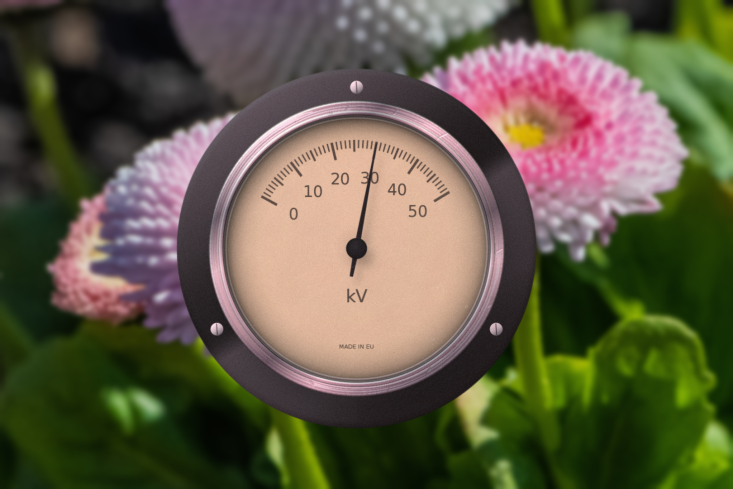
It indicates **30** kV
